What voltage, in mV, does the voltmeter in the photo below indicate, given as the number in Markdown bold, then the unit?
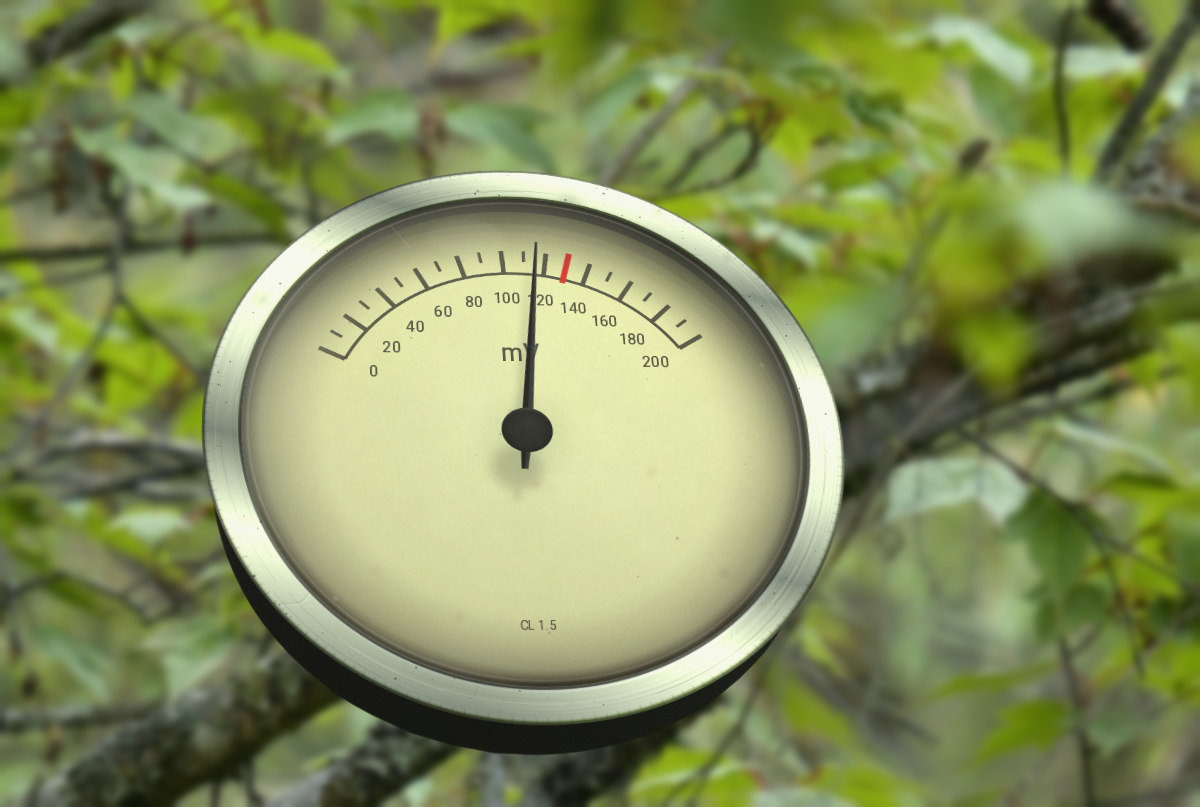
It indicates **115** mV
